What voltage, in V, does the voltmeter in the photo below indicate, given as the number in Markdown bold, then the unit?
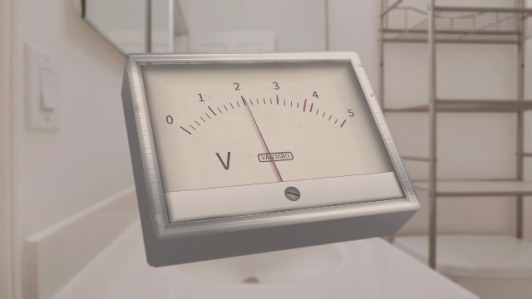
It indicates **2** V
